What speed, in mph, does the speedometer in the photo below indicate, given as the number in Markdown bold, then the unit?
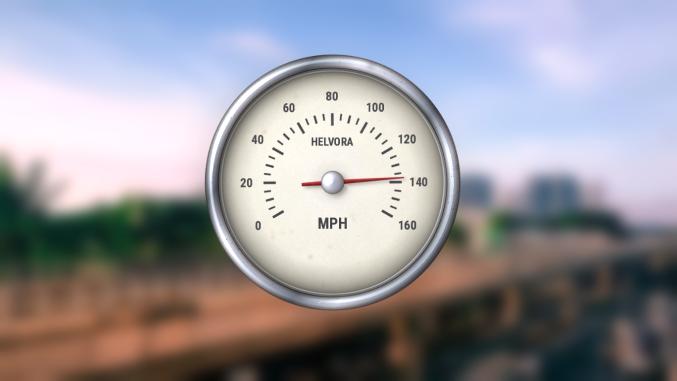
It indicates **137.5** mph
